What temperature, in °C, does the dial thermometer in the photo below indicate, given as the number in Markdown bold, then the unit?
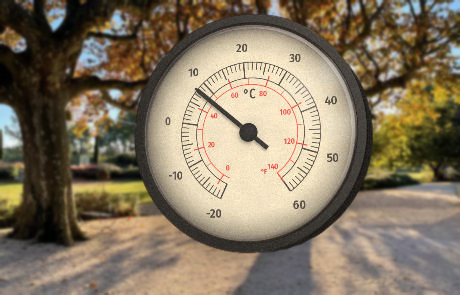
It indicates **8** °C
